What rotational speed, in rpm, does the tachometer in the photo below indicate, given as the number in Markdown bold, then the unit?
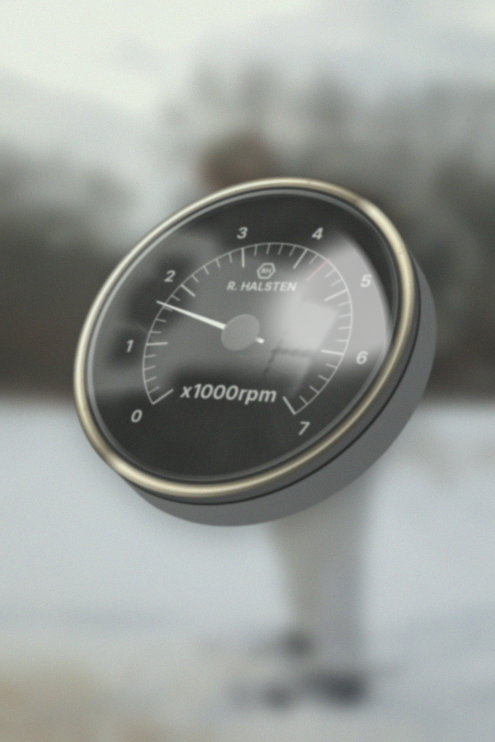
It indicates **1600** rpm
